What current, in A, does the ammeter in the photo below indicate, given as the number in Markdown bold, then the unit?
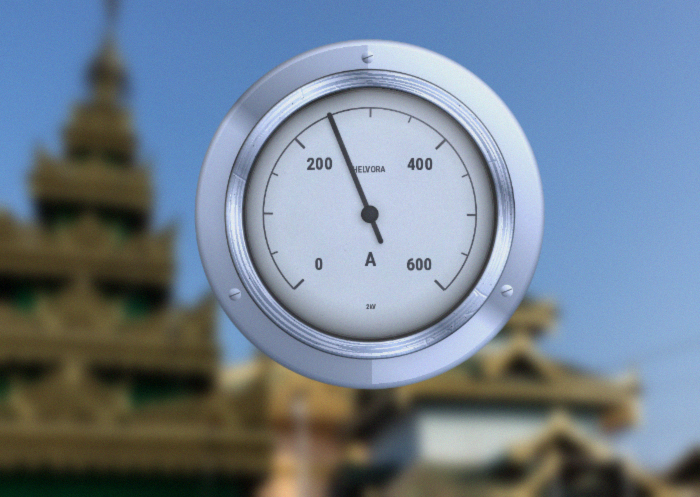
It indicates **250** A
